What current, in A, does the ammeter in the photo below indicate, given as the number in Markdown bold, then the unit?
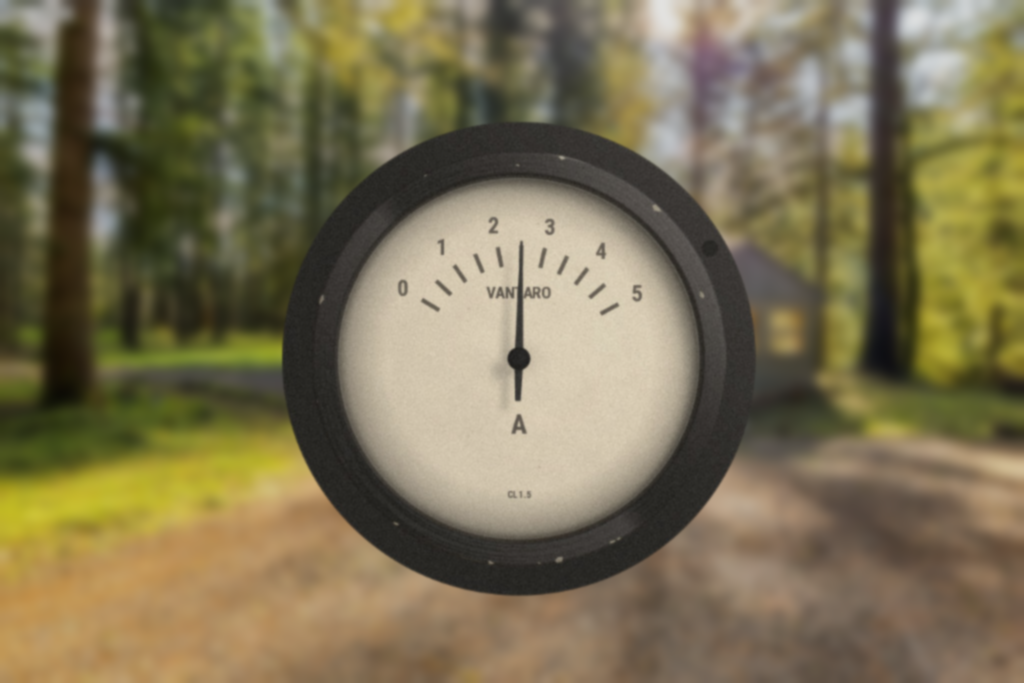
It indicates **2.5** A
